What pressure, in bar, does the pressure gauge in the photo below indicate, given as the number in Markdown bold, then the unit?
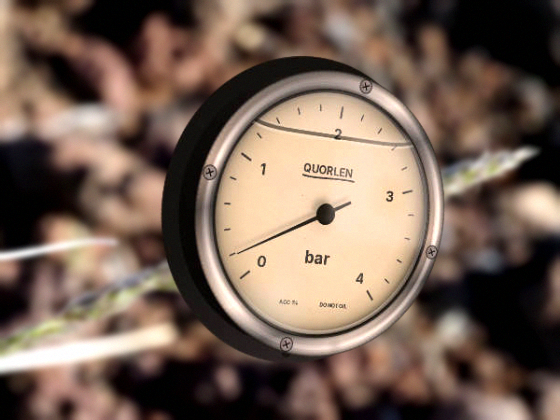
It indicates **0.2** bar
